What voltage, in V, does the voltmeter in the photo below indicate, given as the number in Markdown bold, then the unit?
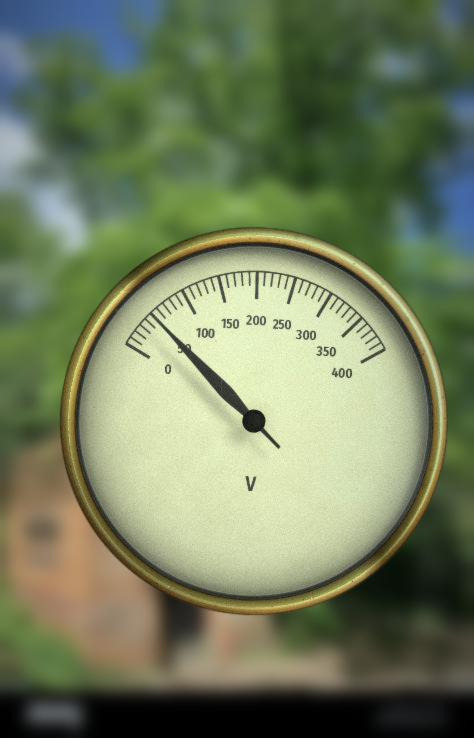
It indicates **50** V
